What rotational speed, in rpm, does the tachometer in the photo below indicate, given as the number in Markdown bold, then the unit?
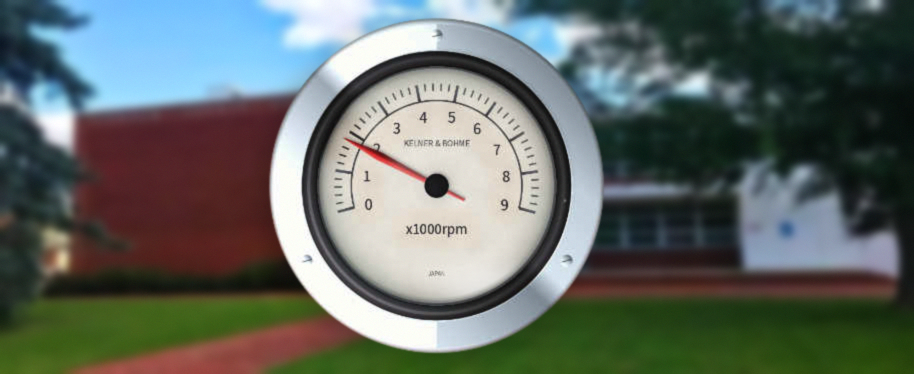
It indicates **1800** rpm
